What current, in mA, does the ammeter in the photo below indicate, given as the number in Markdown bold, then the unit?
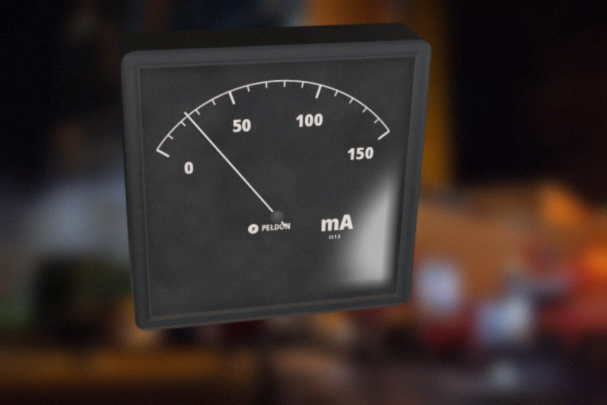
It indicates **25** mA
